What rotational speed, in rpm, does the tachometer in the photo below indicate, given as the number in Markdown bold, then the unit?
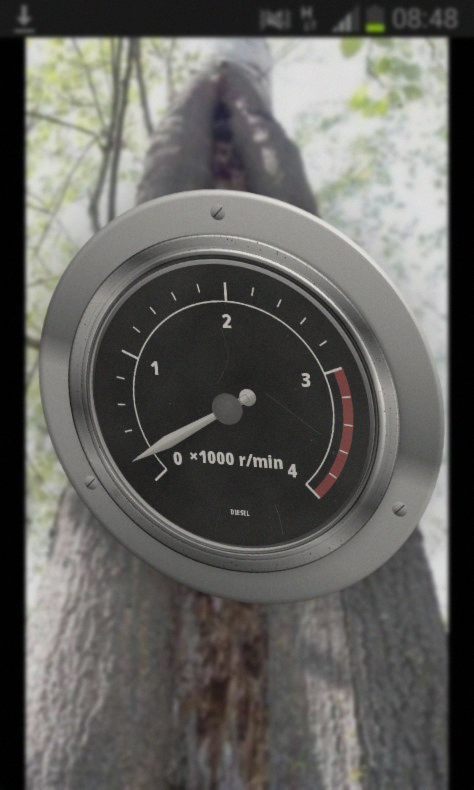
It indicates **200** rpm
